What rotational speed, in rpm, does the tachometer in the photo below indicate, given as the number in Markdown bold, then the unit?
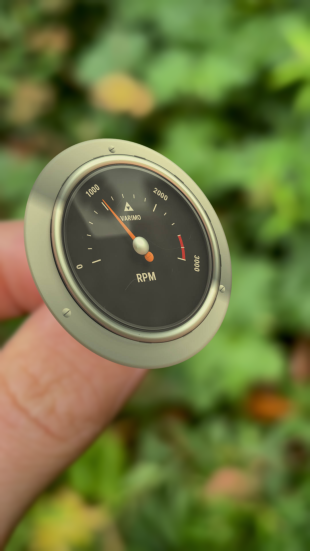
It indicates **1000** rpm
